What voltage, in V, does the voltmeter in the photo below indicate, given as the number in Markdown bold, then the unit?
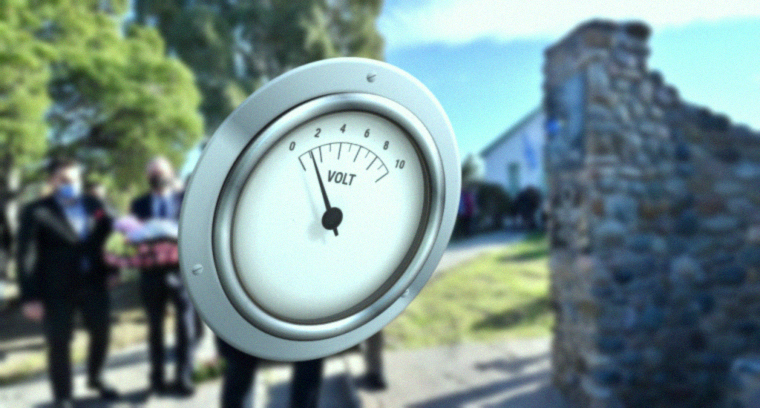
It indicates **1** V
